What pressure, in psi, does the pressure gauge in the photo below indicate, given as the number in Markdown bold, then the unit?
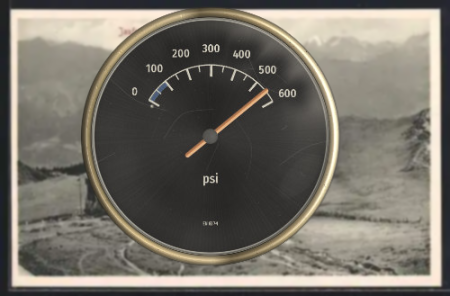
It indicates **550** psi
